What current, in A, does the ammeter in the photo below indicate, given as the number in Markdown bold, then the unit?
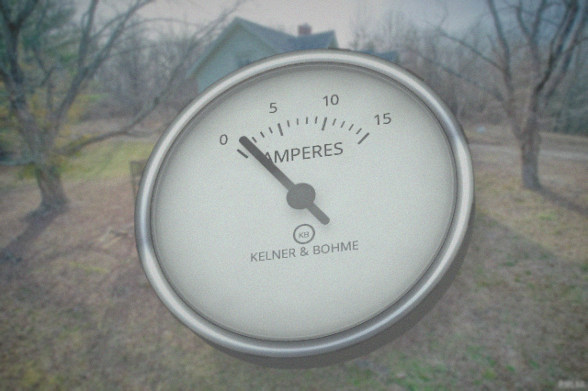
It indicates **1** A
